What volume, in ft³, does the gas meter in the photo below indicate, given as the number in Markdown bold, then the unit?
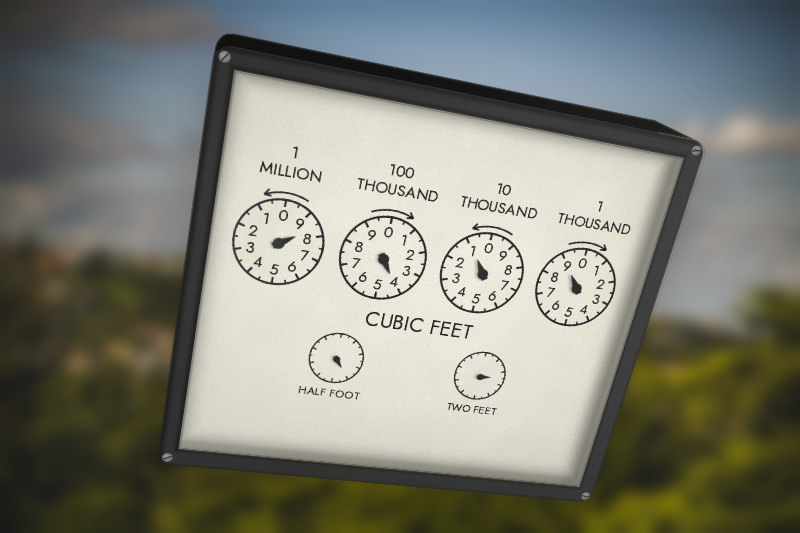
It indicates **840900** ft³
